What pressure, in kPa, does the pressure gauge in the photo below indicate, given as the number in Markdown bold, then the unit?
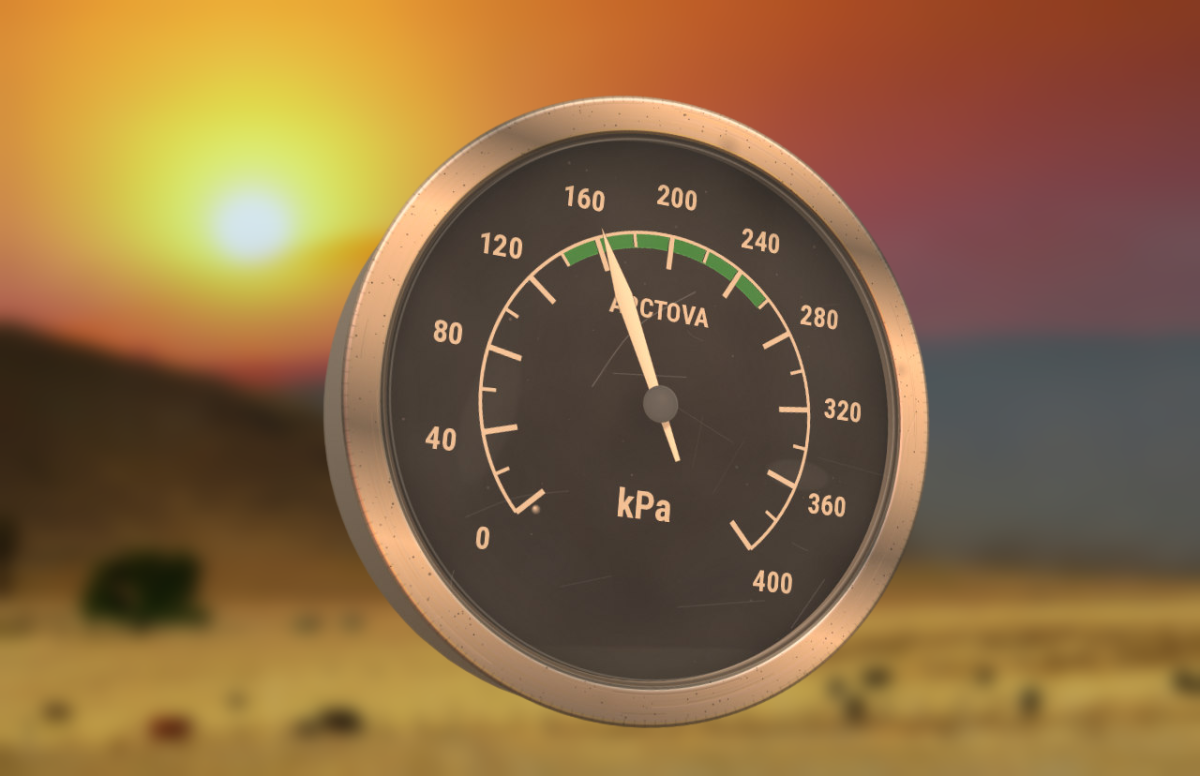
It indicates **160** kPa
